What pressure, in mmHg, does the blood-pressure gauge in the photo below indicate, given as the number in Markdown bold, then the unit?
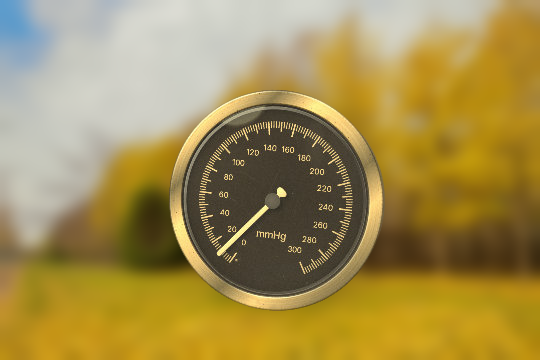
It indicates **10** mmHg
